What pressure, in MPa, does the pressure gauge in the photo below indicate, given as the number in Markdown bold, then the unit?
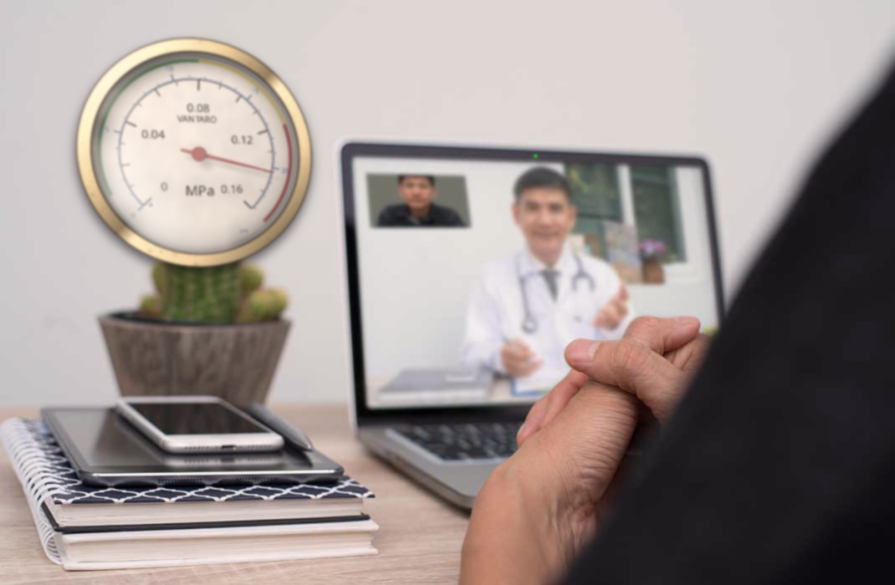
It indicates **0.14** MPa
